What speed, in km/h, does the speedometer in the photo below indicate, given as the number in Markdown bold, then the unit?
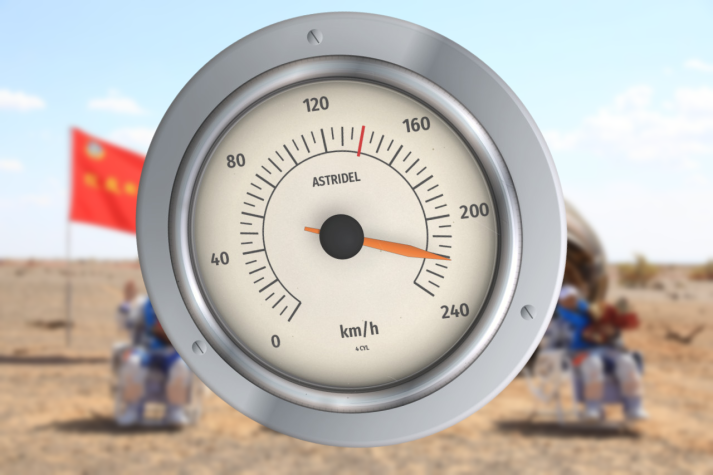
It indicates **220** km/h
